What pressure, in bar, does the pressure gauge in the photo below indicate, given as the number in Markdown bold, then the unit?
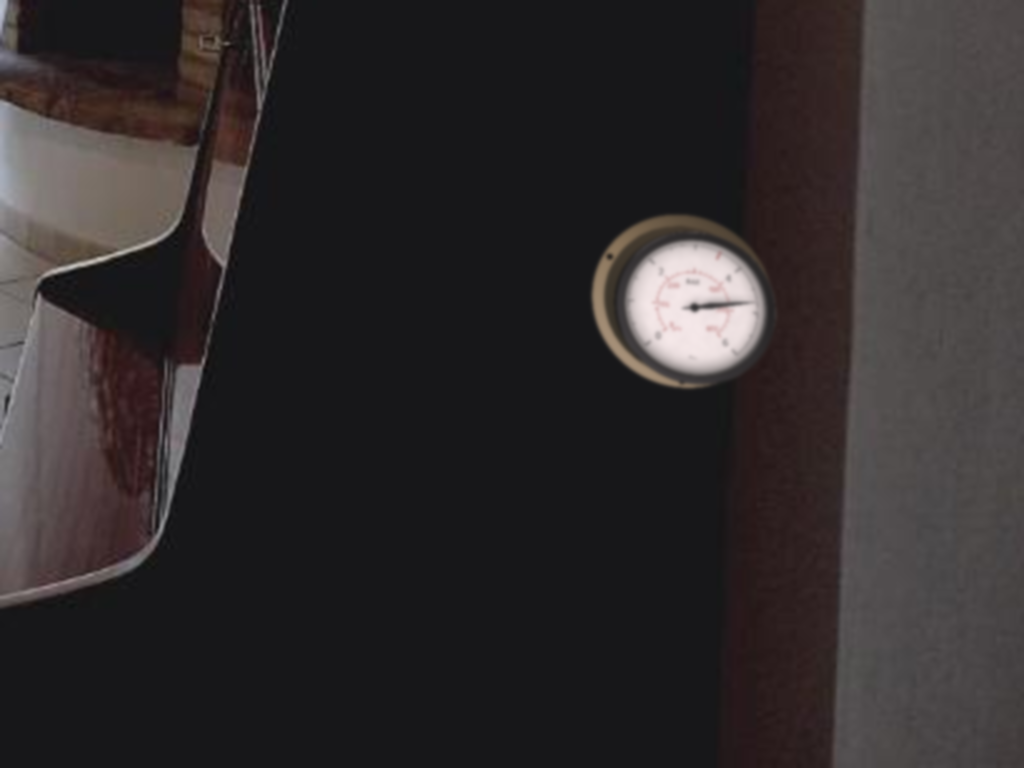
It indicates **4.75** bar
